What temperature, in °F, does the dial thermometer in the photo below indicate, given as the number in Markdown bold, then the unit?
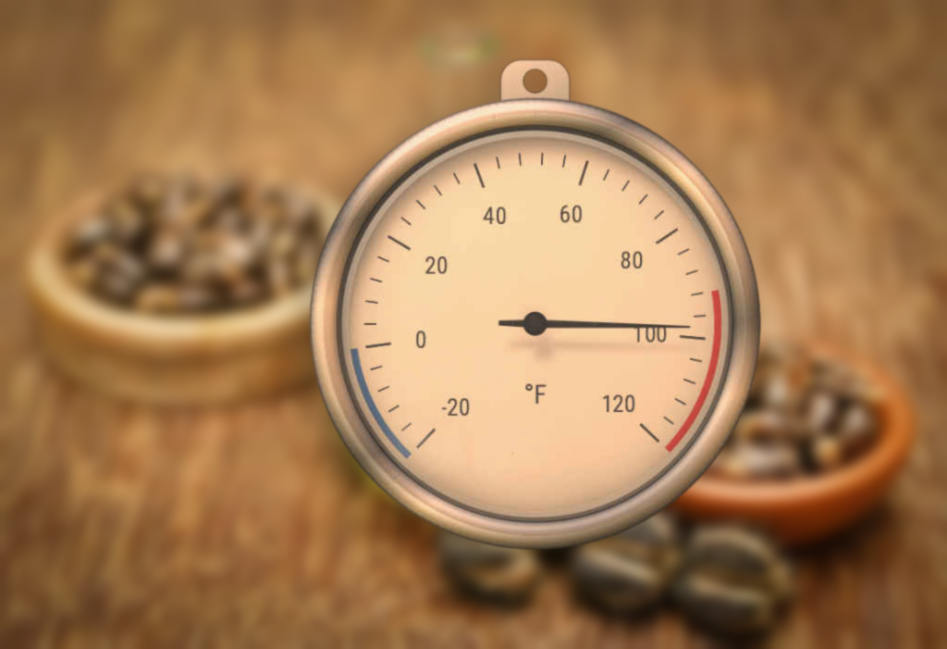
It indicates **98** °F
